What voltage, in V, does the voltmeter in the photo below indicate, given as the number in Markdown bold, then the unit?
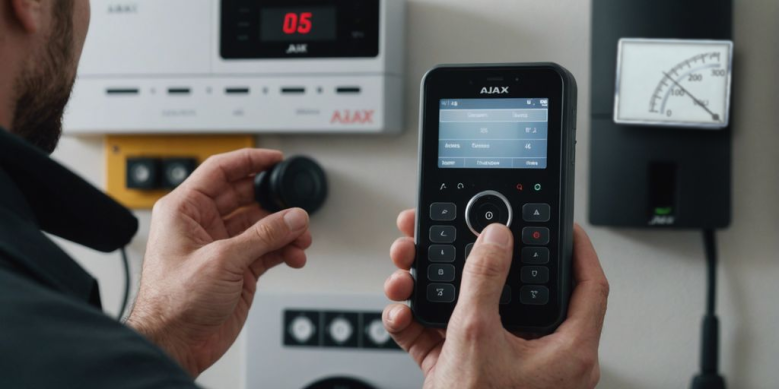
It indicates **125** V
